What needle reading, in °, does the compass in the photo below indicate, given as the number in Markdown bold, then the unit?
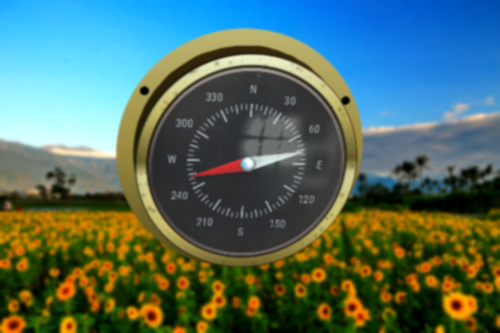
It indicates **255** °
